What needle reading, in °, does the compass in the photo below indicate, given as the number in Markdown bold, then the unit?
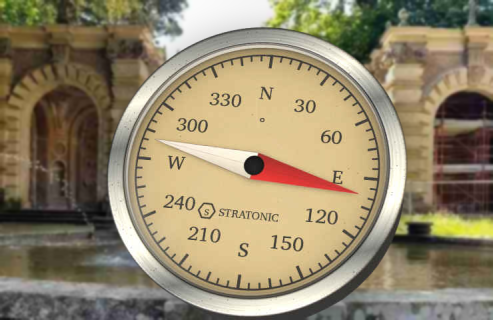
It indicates **100** °
